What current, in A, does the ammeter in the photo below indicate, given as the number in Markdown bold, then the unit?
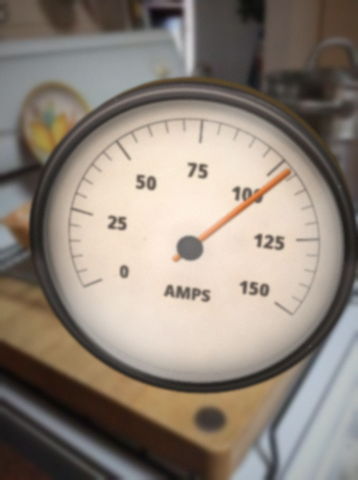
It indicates **102.5** A
